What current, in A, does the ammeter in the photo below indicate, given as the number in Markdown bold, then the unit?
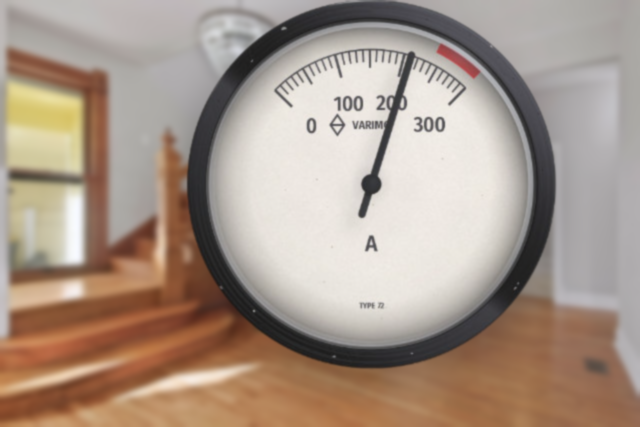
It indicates **210** A
